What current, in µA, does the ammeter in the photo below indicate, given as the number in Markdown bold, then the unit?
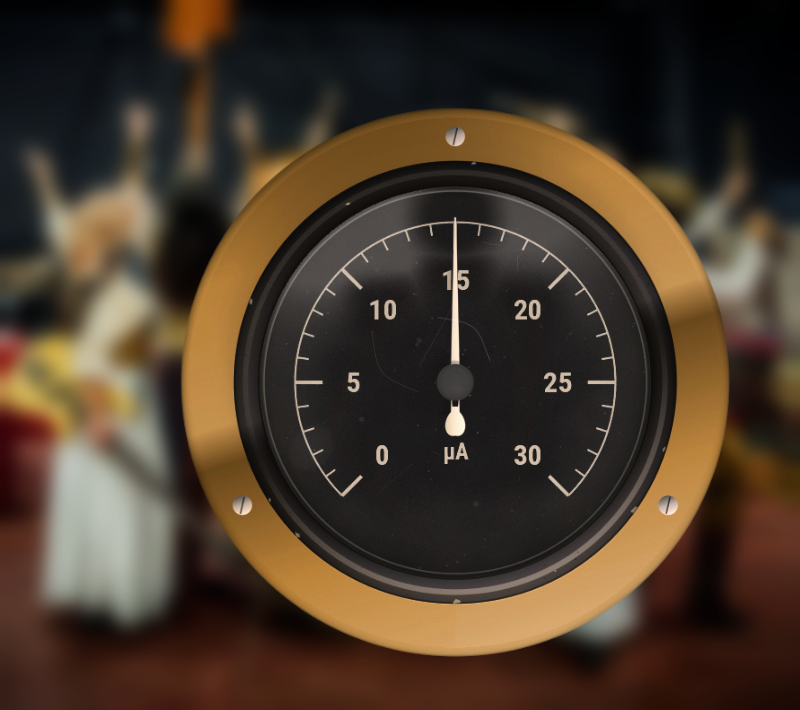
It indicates **15** µA
